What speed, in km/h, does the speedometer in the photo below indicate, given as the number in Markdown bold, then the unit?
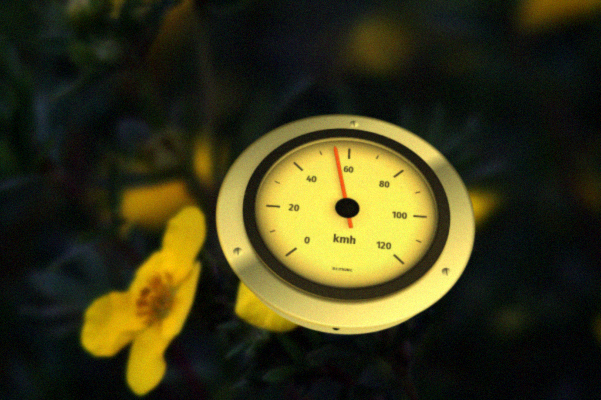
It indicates **55** km/h
